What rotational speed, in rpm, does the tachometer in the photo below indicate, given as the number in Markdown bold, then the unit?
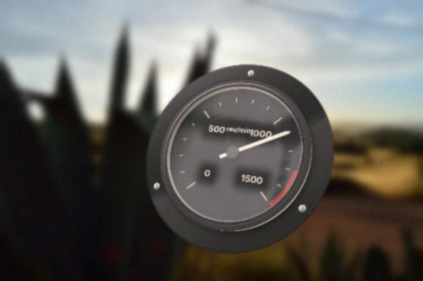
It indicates **1100** rpm
